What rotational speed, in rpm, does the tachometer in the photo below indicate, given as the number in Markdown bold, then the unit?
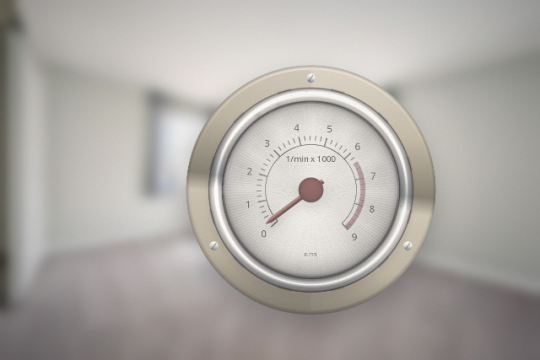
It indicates **200** rpm
